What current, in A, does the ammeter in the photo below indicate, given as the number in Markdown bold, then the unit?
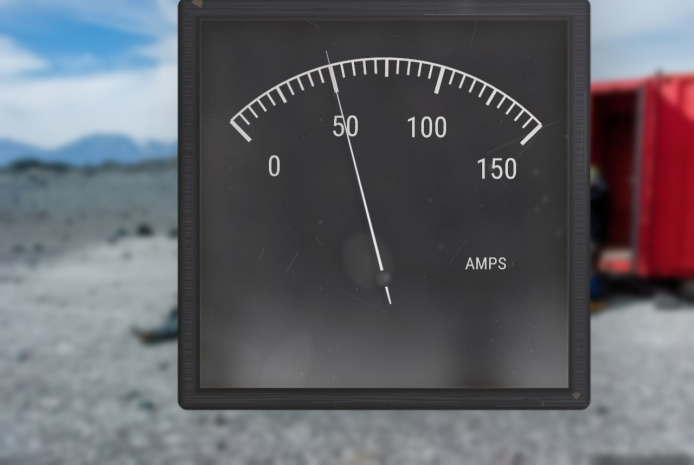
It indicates **50** A
